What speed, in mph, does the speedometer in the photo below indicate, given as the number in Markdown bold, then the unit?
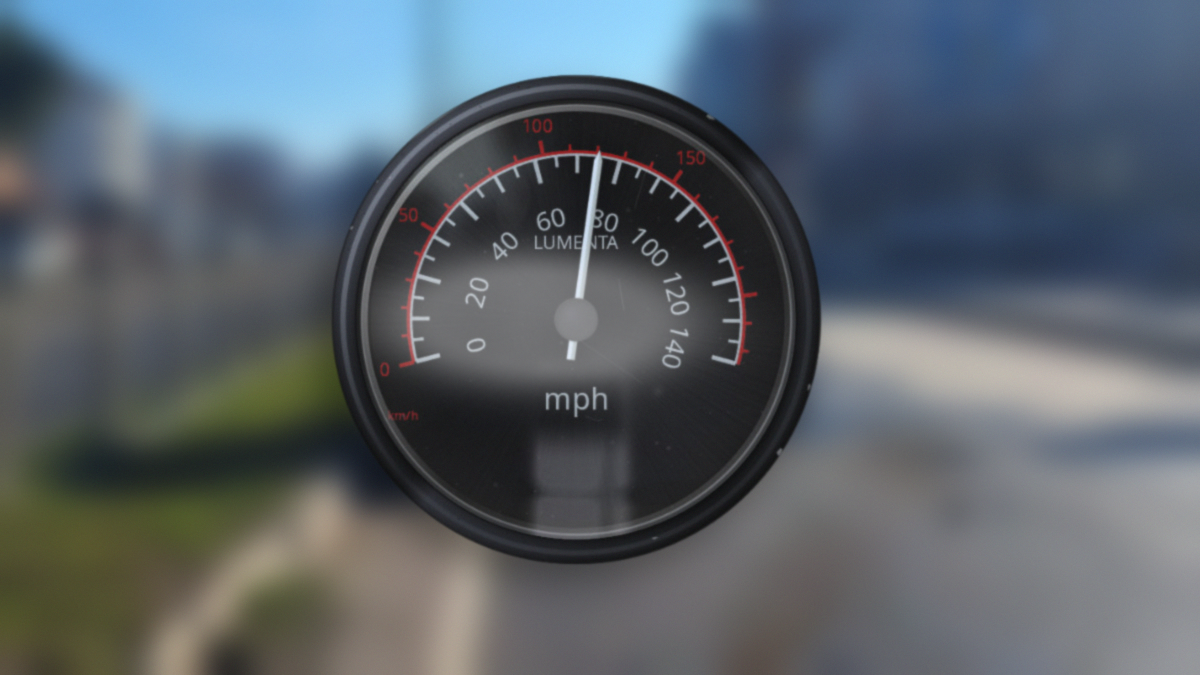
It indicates **75** mph
